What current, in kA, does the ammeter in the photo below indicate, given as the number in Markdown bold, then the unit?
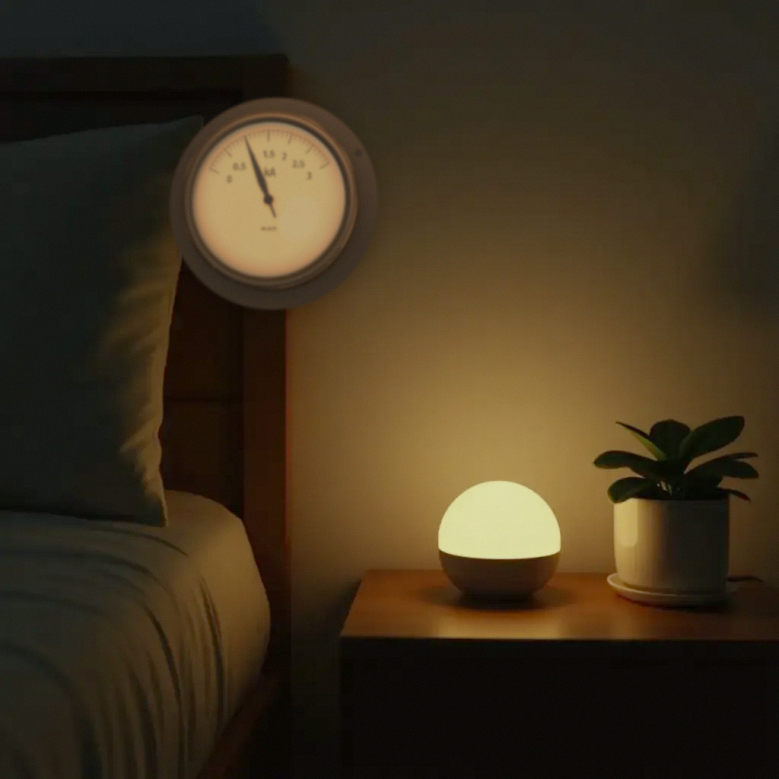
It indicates **1** kA
